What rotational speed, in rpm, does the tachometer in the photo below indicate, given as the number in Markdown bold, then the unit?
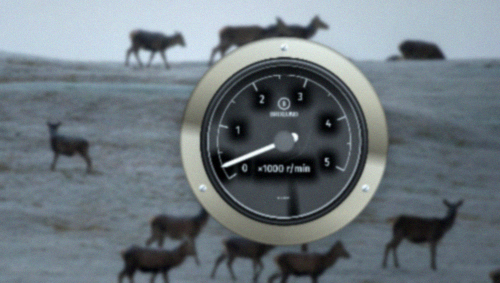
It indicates **250** rpm
